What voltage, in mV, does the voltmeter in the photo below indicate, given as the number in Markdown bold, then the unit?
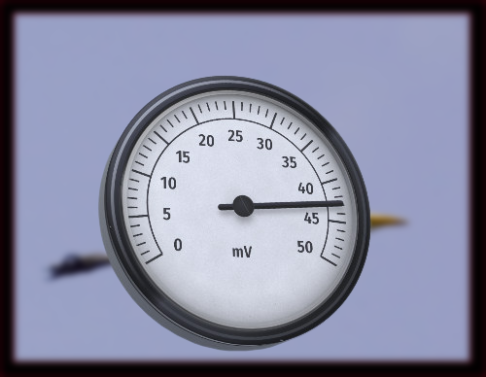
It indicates **43** mV
